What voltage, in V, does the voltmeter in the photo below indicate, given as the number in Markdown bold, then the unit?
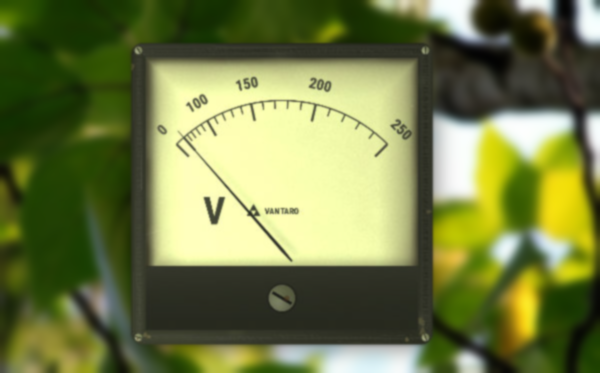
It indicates **50** V
